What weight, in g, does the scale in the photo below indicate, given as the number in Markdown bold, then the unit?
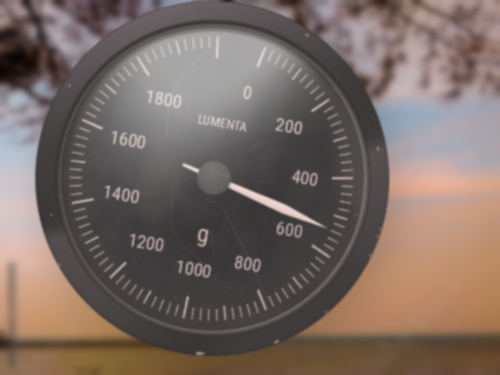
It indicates **540** g
